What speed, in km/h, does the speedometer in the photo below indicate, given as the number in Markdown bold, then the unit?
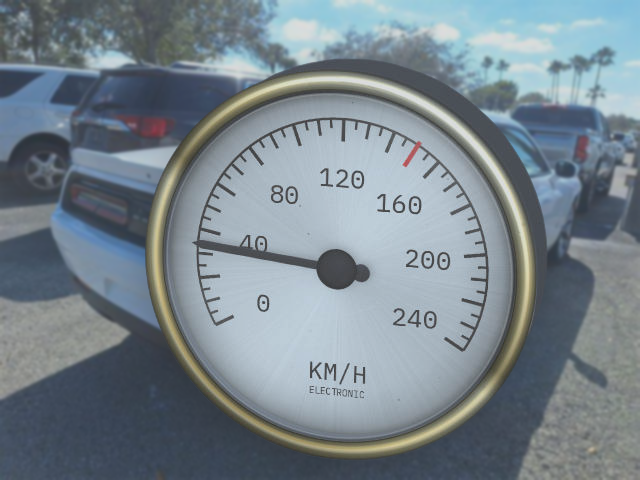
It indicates **35** km/h
